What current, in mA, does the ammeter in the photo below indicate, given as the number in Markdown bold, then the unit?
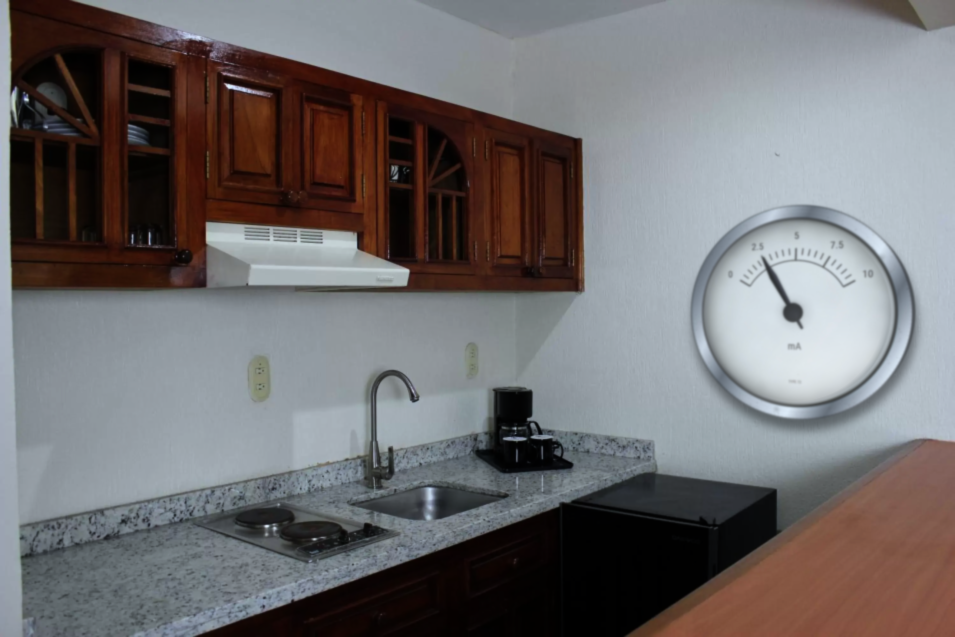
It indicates **2.5** mA
